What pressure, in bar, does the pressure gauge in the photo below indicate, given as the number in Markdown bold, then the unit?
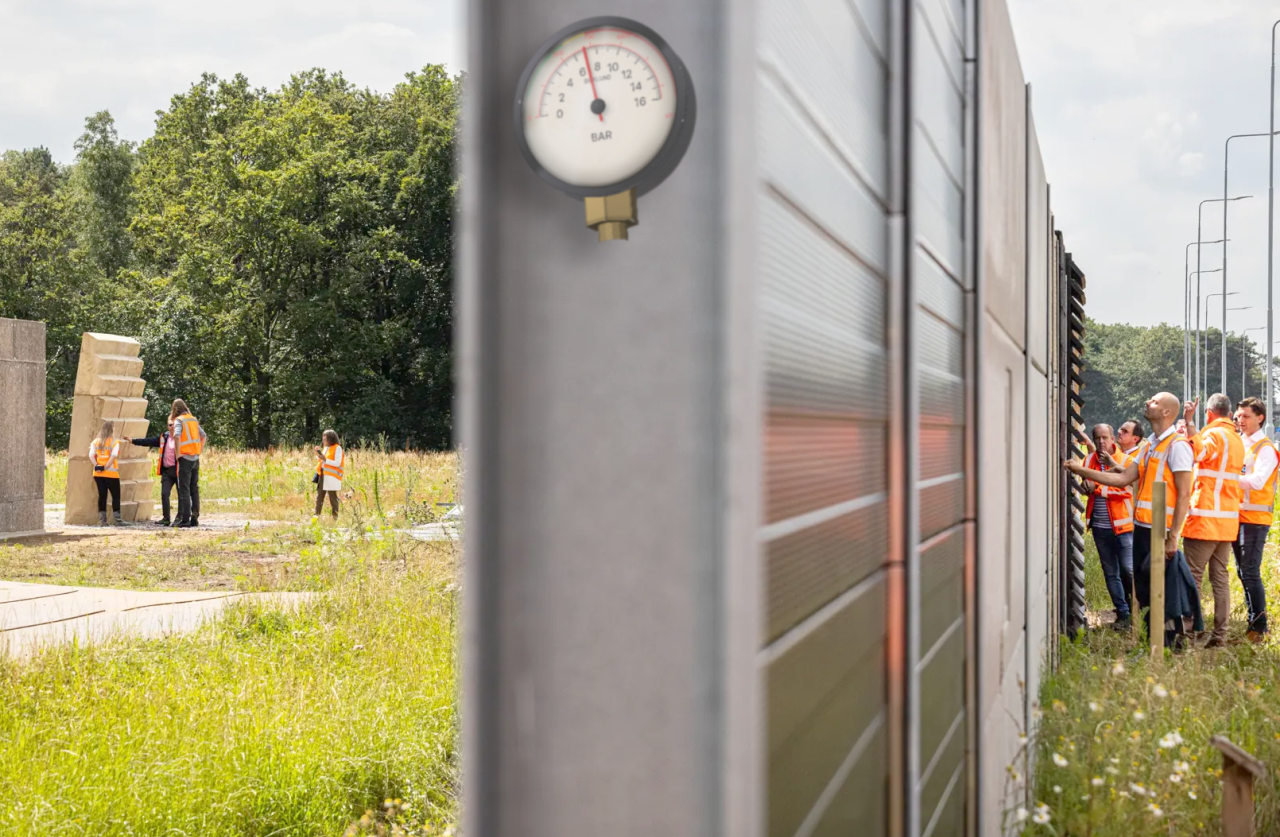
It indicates **7** bar
